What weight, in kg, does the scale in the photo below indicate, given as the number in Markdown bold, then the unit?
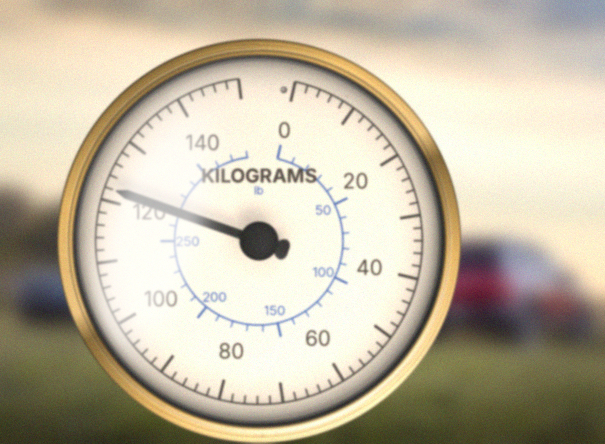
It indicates **122** kg
